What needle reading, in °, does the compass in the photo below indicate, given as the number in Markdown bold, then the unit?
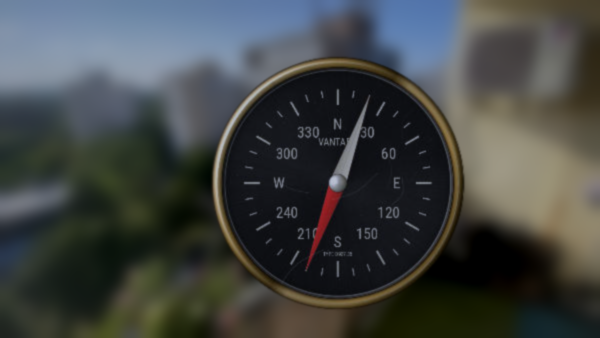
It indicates **200** °
